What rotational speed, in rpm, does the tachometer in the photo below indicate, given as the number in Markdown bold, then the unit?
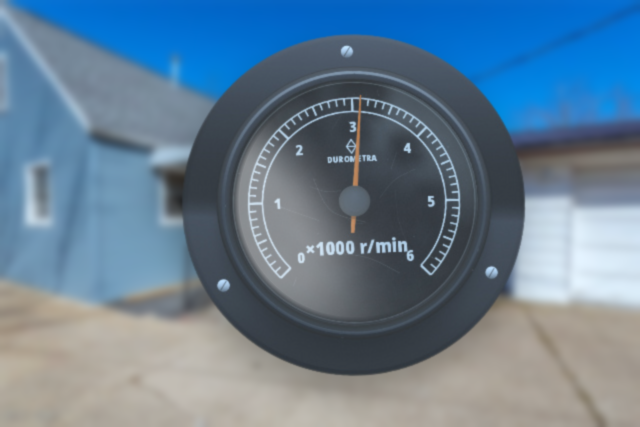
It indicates **3100** rpm
